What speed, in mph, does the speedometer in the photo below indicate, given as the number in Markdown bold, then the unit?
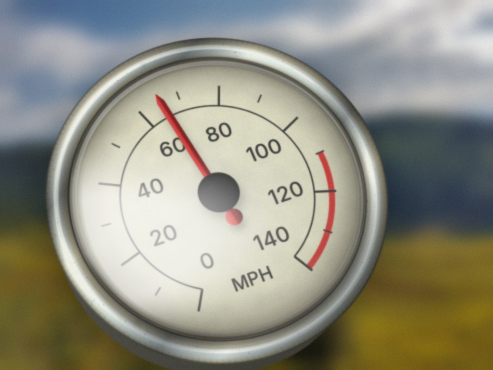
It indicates **65** mph
